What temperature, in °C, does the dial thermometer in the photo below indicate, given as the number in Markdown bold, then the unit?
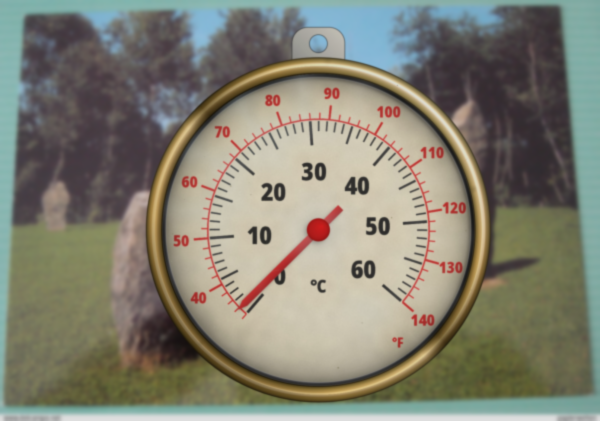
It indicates **1** °C
